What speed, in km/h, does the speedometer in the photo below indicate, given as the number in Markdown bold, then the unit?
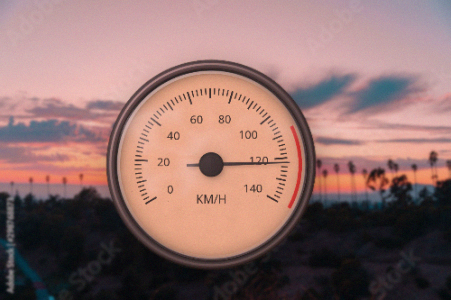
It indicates **122** km/h
